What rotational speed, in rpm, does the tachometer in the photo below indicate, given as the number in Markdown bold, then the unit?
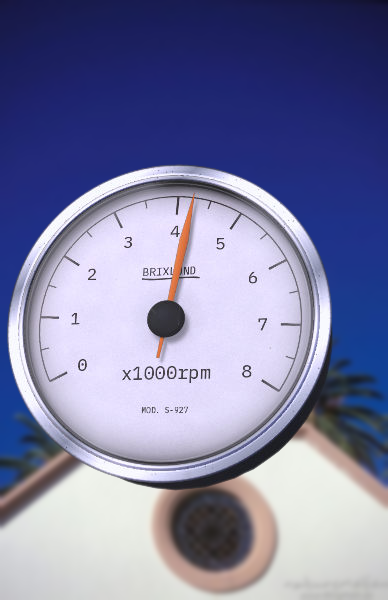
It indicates **4250** rpm
